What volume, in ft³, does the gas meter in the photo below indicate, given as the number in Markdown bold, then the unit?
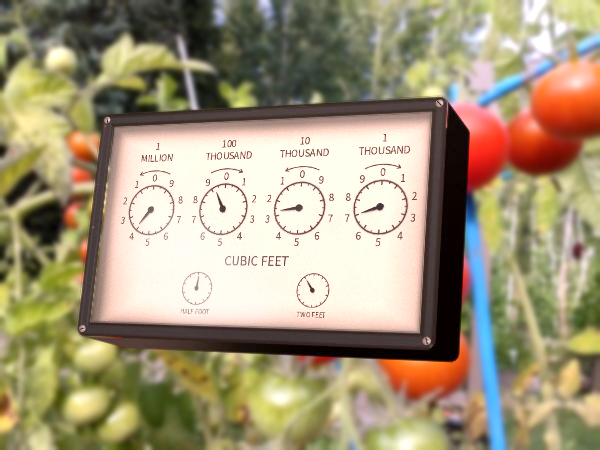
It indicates **392700** ft³
